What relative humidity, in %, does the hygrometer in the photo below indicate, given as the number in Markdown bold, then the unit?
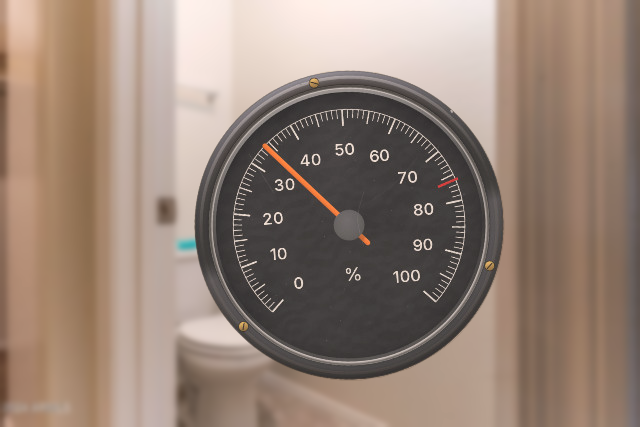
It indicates **34** %
